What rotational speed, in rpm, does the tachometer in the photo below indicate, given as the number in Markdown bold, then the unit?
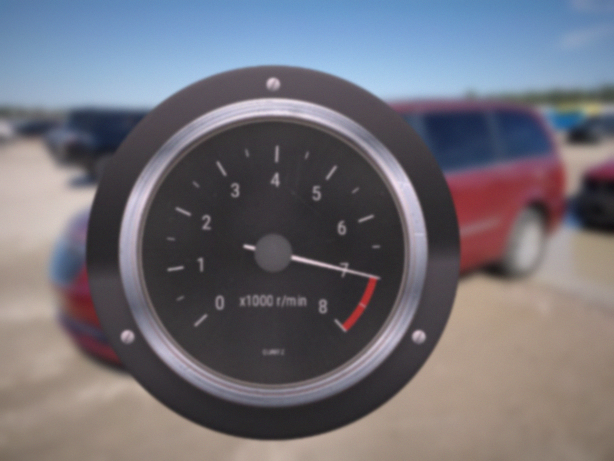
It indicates **7000** rpm
